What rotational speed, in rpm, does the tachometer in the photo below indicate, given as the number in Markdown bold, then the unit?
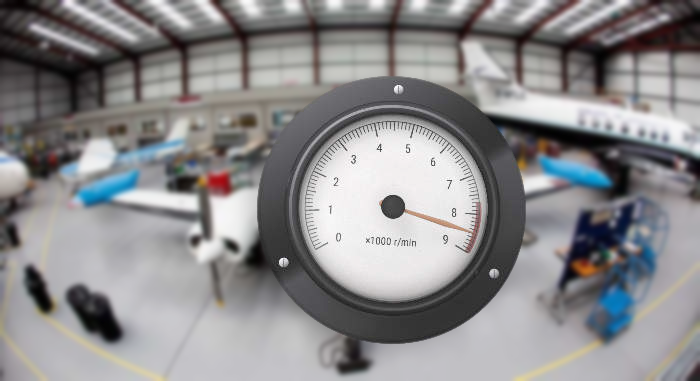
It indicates **8500** rpm
